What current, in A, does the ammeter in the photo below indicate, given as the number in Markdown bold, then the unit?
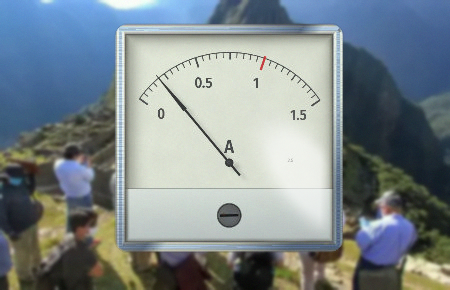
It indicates **0.2** A
